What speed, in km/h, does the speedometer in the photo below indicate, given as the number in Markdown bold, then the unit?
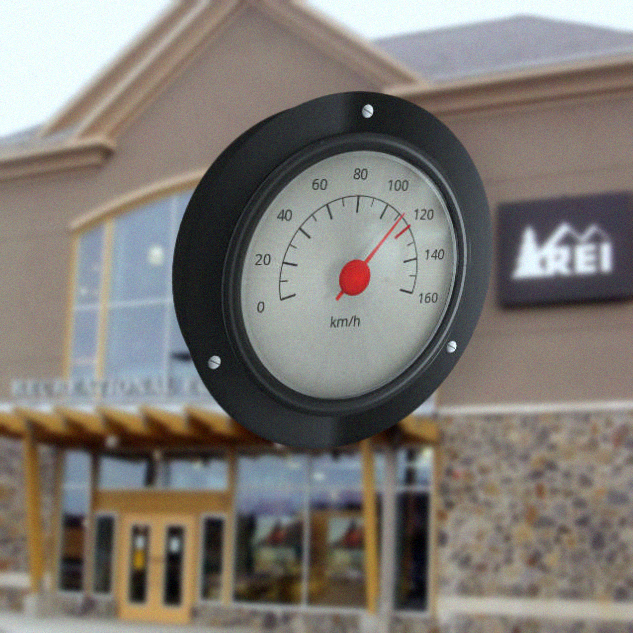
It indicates **110** km/h
